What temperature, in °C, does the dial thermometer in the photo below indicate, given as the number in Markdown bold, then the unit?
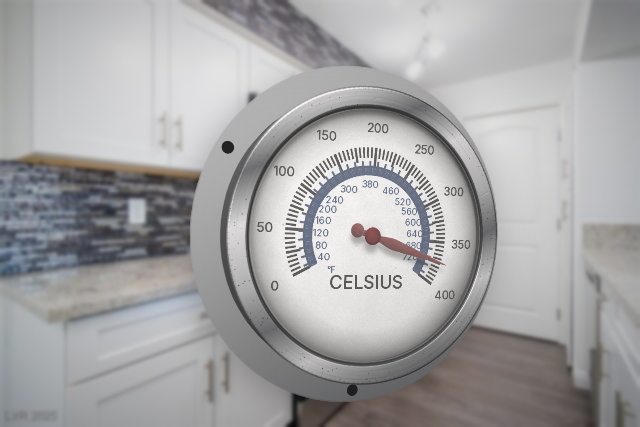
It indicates **375** °C
